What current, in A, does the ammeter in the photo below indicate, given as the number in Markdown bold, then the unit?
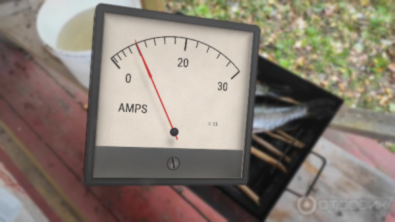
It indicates **10** A
